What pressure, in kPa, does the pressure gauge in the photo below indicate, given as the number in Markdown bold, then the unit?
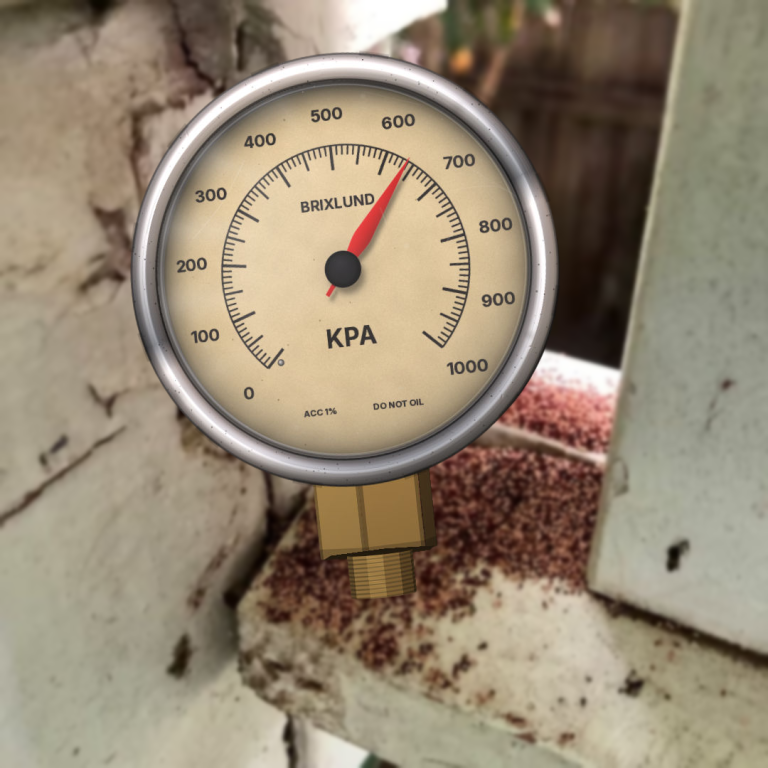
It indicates **640** kPa
